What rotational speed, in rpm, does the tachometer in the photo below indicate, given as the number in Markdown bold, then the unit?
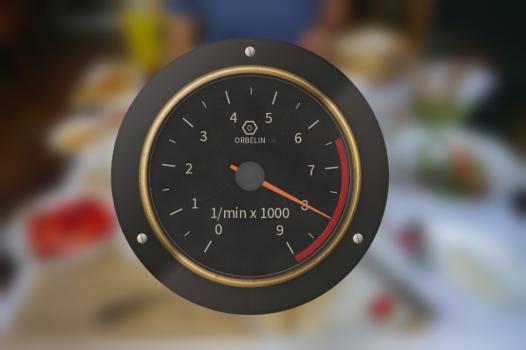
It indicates **8000** rpm
